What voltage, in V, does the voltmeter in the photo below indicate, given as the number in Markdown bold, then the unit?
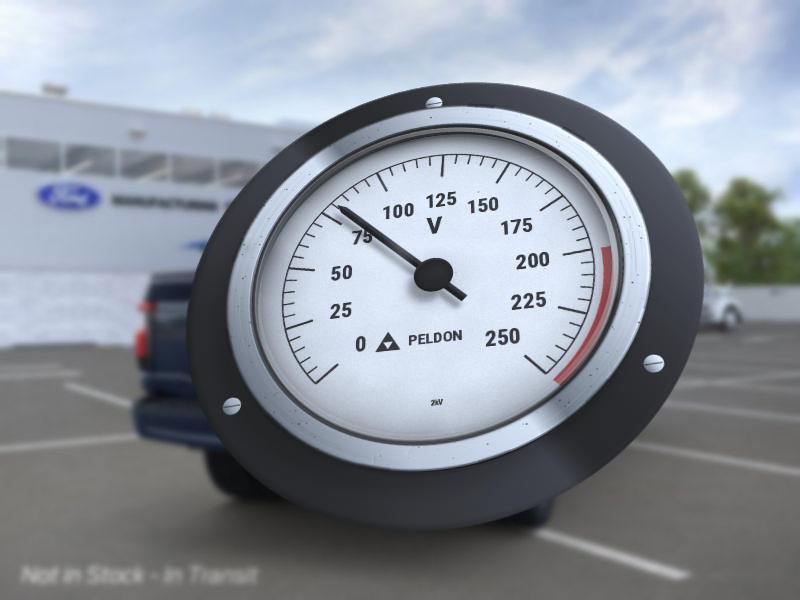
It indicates **80** V
